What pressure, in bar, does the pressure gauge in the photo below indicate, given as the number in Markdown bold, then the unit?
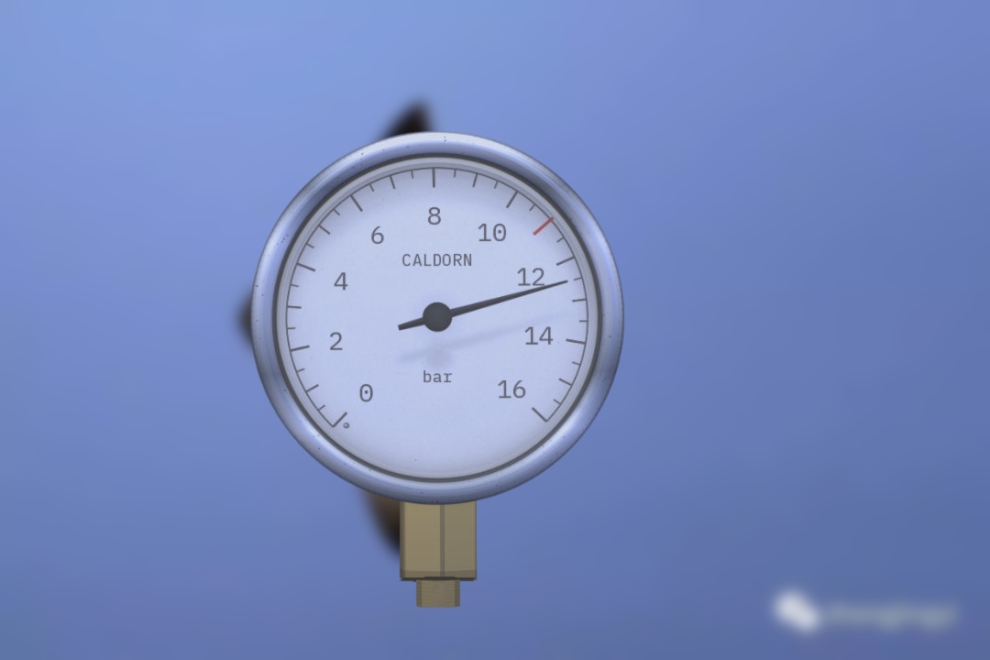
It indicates **12.5** bar
